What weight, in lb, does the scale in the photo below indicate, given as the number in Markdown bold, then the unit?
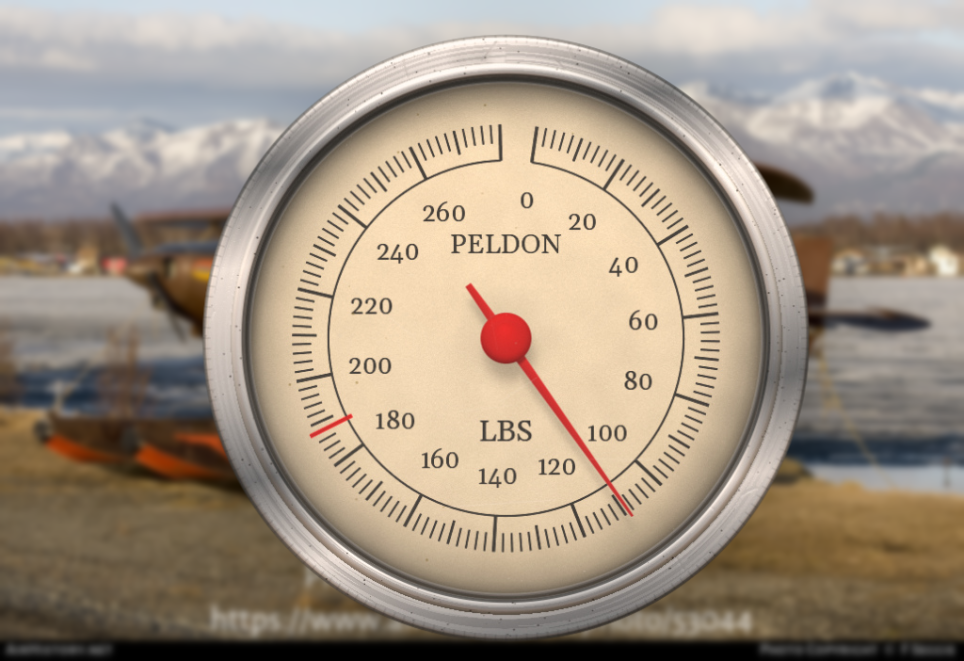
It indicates **109** lb
